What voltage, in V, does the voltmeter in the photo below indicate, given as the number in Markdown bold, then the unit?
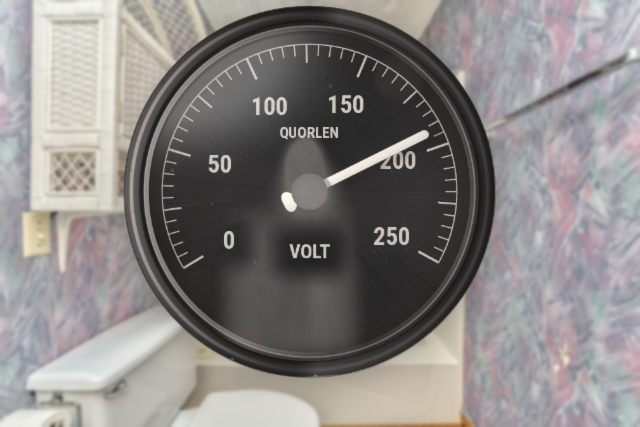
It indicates **192.5** V
